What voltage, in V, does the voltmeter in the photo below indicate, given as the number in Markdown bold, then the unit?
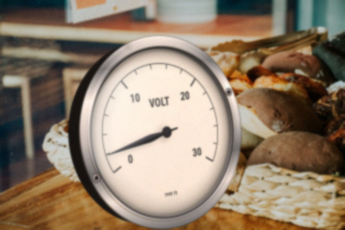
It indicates **2** V
